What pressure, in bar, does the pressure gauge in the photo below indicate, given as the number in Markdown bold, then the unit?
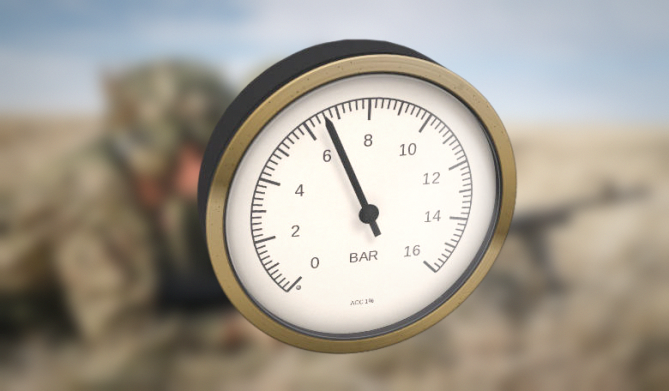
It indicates **6.6** bar
